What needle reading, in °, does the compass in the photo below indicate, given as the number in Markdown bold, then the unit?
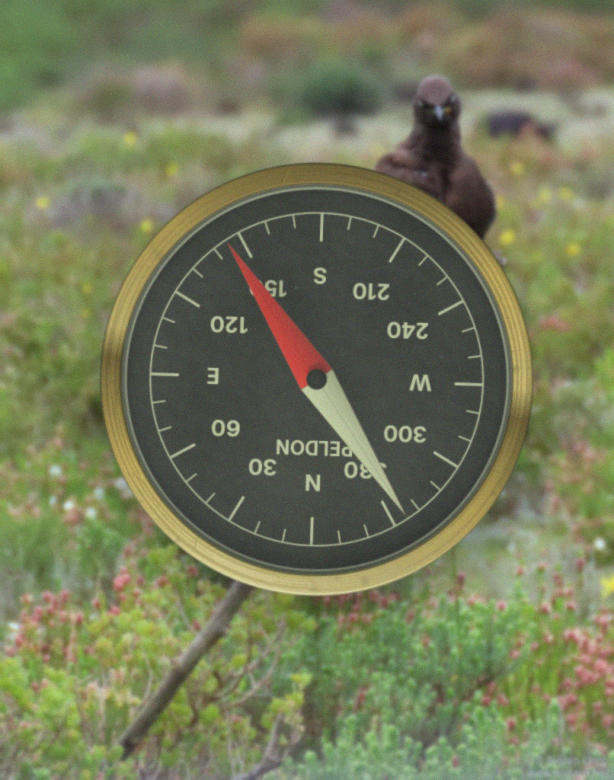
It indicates **145** °
